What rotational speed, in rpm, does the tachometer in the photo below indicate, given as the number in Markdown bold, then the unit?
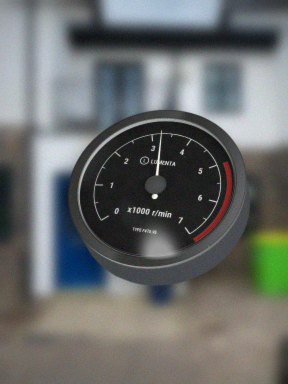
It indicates **3250** rpm
